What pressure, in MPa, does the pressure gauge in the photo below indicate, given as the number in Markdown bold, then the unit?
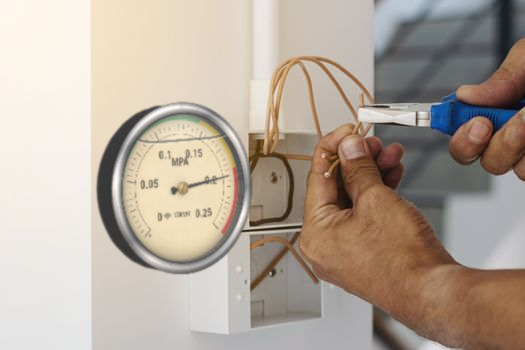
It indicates **0.2** MPa
